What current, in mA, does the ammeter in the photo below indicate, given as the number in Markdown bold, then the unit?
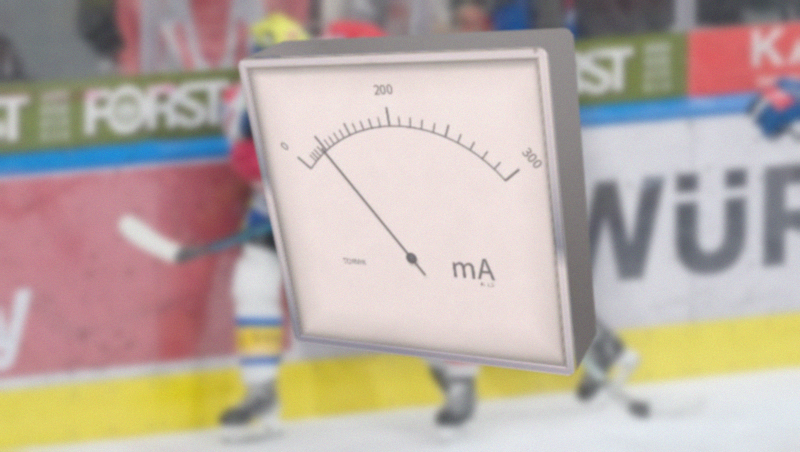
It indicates **100** mA
